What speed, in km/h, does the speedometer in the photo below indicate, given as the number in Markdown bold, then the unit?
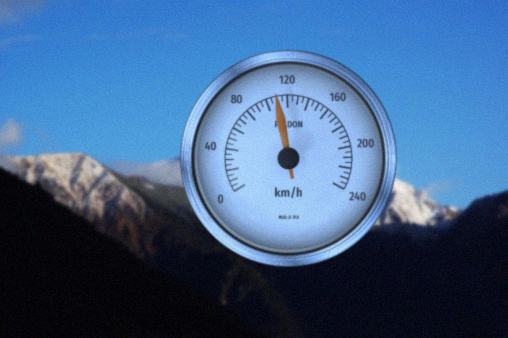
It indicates **110** km/h
